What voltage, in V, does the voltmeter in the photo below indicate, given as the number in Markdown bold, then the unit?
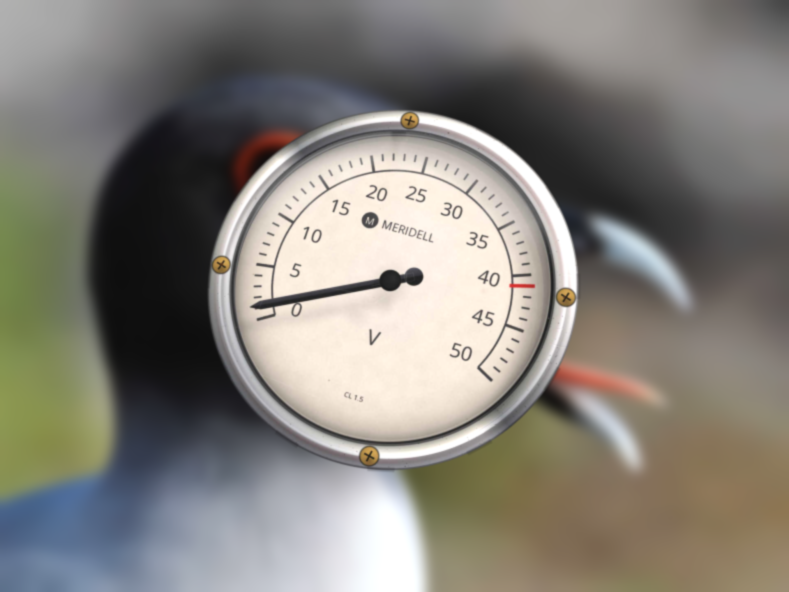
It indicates **1** V
